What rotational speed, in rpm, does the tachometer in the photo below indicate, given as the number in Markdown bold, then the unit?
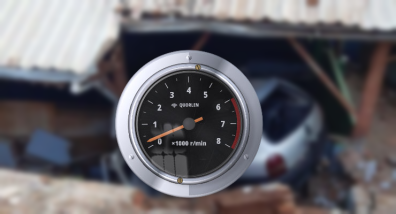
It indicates **250** rpm
